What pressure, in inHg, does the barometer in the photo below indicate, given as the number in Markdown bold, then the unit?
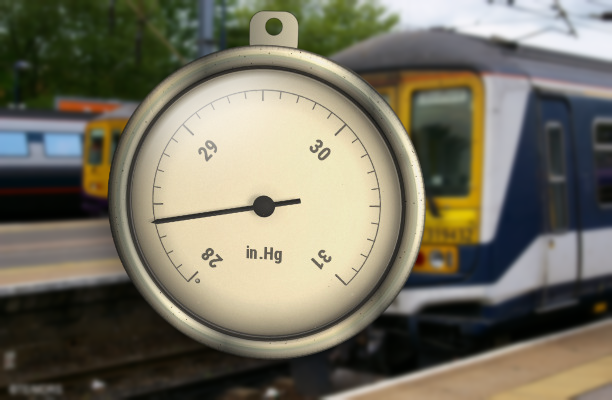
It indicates **28.4** inHg
